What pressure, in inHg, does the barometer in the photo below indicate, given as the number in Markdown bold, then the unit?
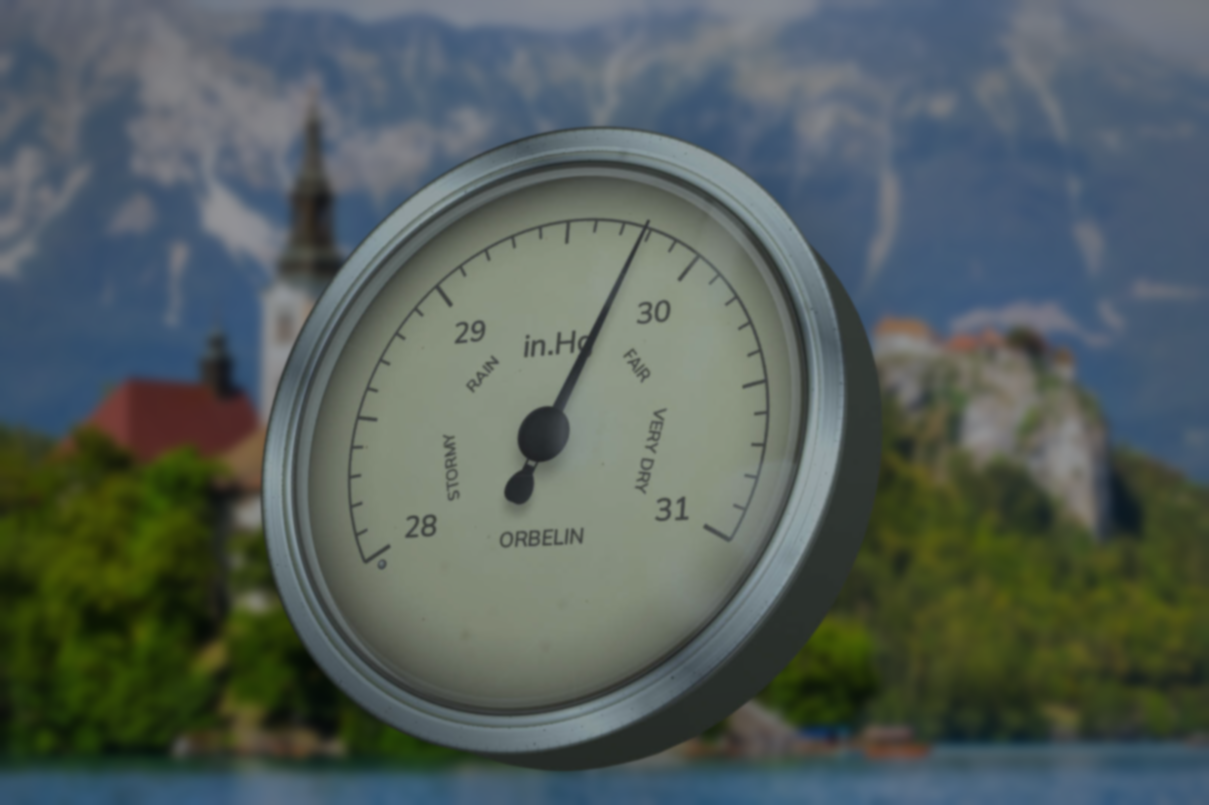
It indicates **29.8** inHg
